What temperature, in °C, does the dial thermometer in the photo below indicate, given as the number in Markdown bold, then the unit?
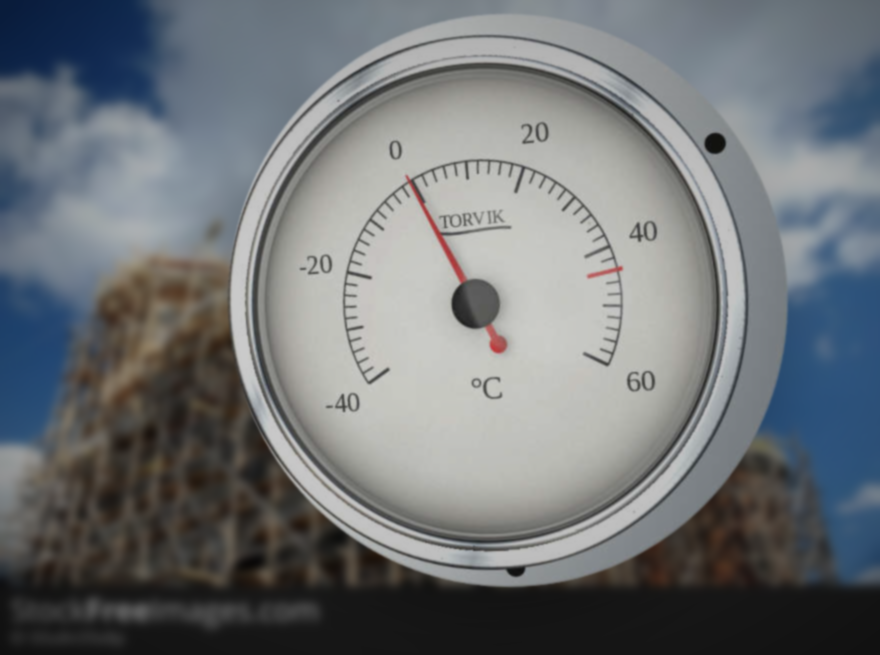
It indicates **0** °C
